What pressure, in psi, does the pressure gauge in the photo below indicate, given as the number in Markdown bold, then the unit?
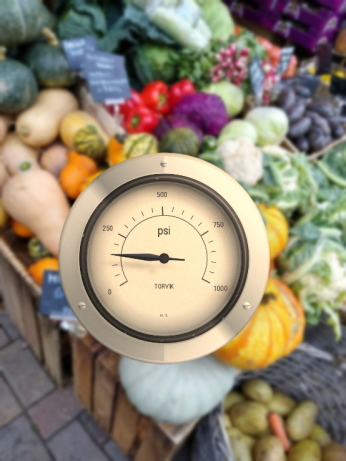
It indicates **150** psi
